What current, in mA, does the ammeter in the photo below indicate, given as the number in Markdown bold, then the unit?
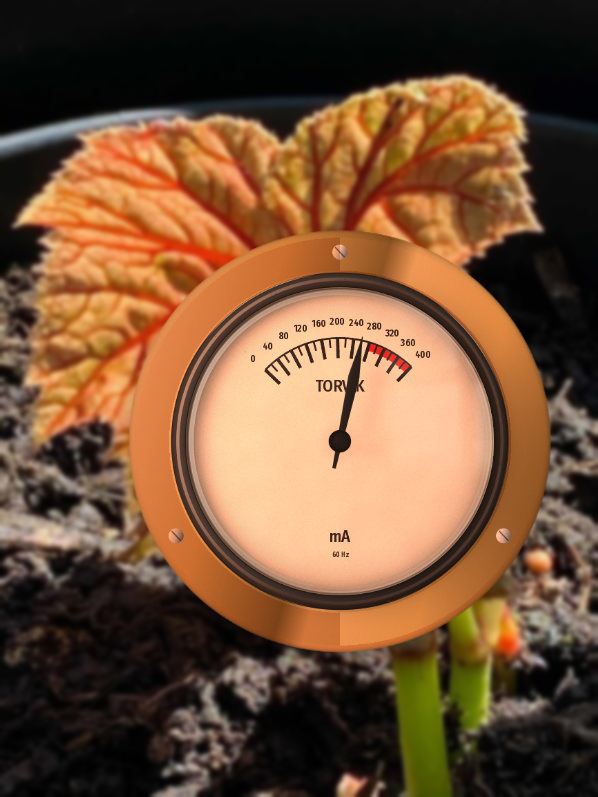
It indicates **260** mA
